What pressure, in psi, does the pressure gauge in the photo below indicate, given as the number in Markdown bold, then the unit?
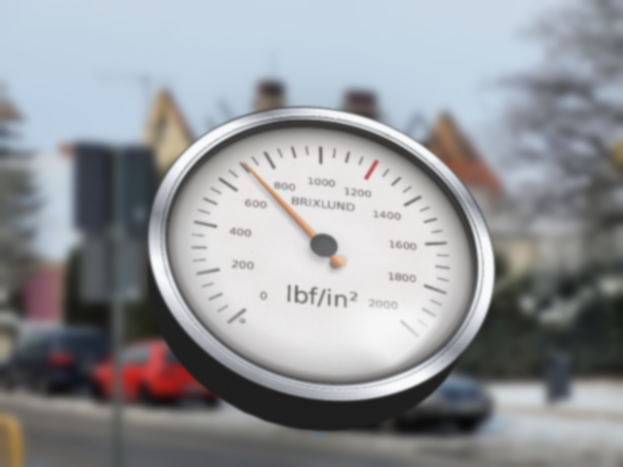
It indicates **700** psi
